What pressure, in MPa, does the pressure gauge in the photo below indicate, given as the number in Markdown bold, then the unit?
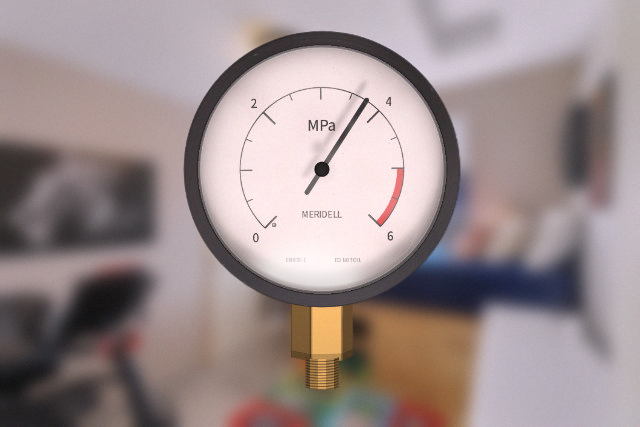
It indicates **3.75** MPa
